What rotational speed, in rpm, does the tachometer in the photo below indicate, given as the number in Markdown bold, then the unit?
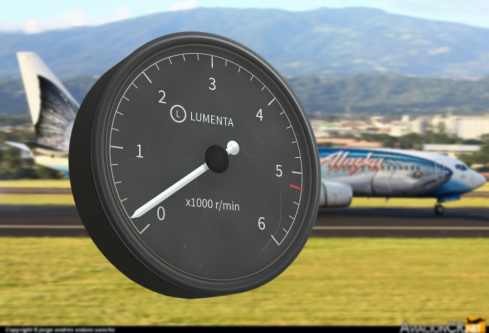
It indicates **200** rpm
